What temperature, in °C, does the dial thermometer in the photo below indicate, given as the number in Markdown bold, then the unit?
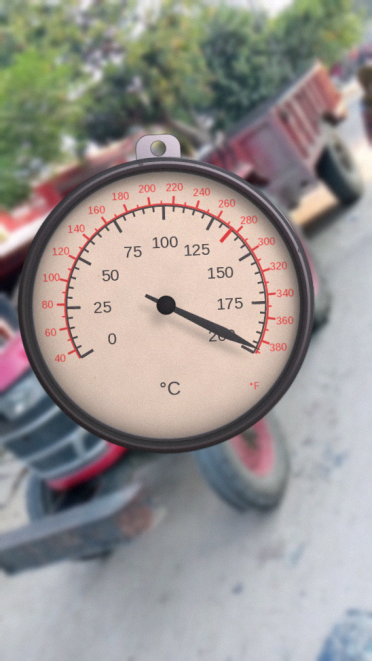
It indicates **197.5** °C
